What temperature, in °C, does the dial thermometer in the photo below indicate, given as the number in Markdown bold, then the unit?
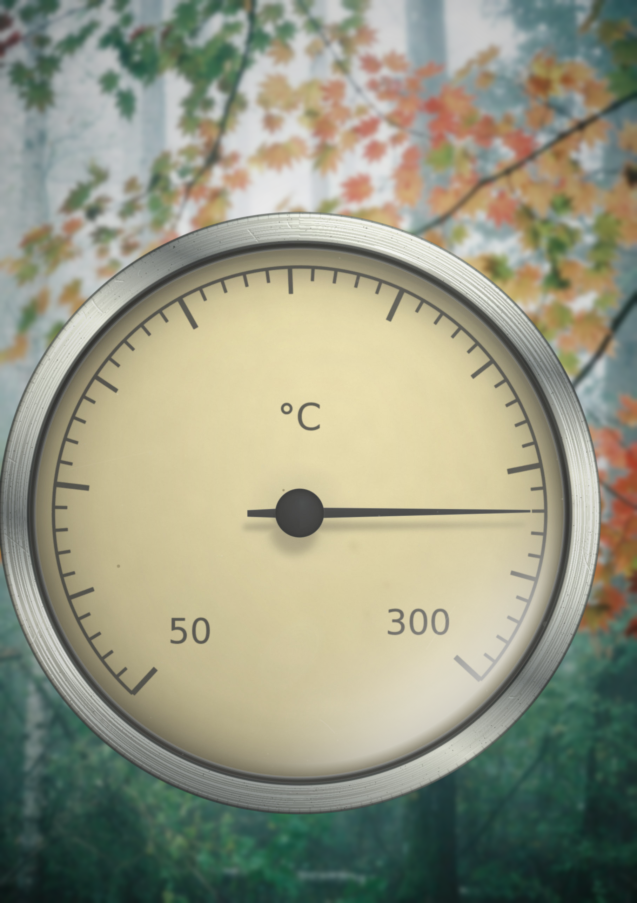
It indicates **260** °C
